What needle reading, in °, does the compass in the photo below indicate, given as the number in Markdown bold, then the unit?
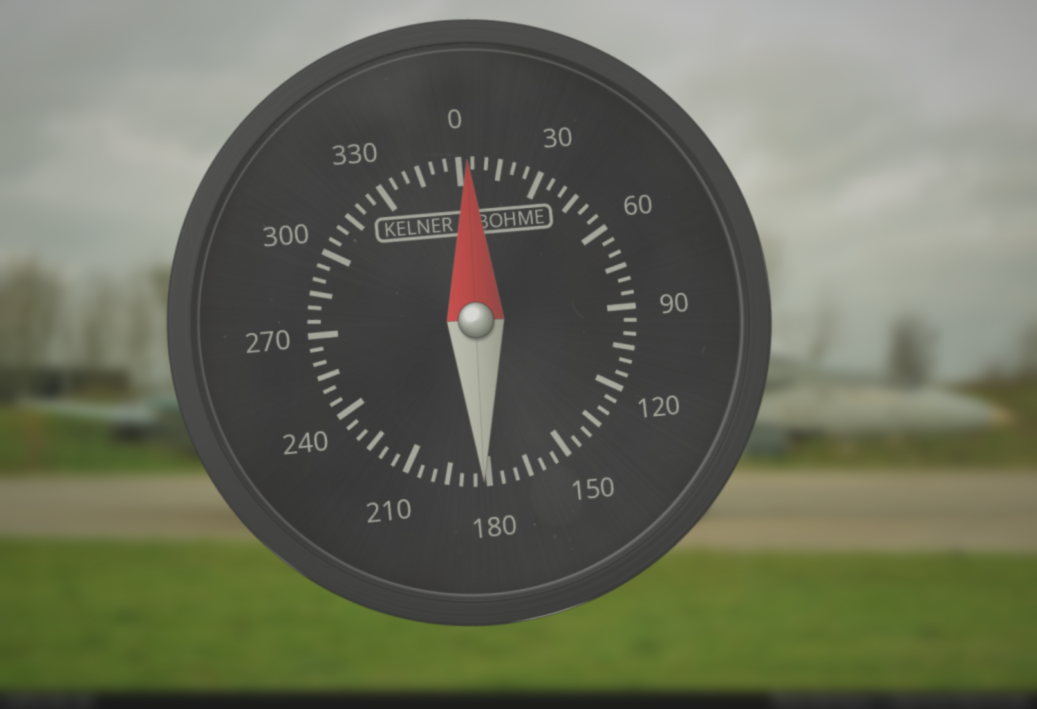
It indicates **2.5** °
